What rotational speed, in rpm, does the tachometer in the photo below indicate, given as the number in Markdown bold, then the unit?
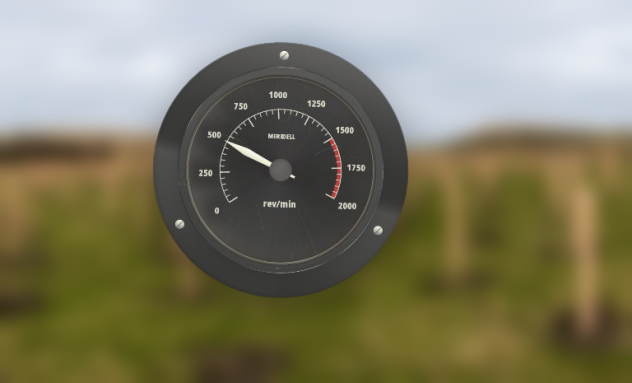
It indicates **500** rpm
